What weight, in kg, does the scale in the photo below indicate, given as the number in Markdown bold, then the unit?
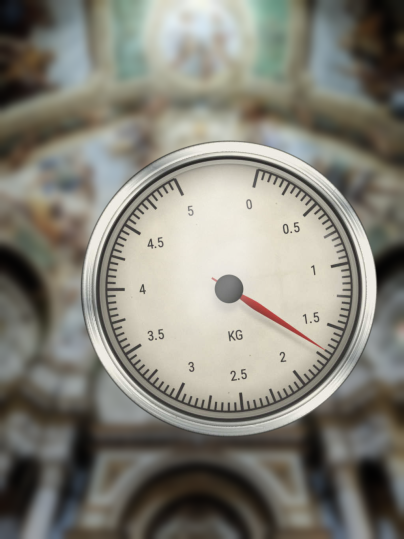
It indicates **1.7** kg
